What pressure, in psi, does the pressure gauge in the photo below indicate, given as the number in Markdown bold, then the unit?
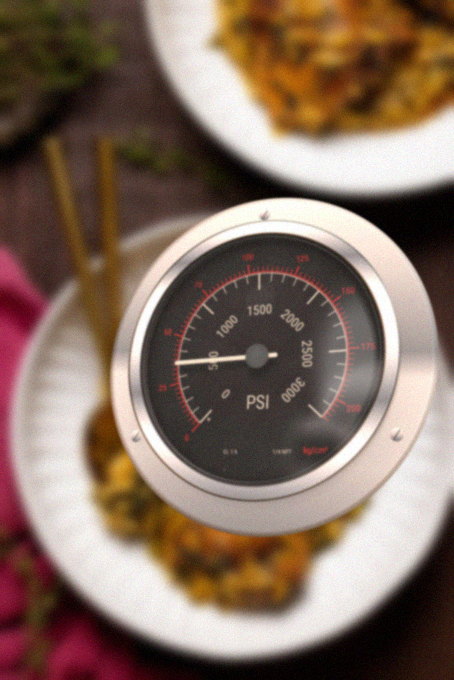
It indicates **500** psi
